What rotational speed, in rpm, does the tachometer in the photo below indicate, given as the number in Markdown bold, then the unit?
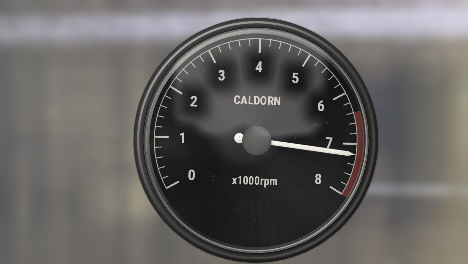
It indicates **7200** rpm
